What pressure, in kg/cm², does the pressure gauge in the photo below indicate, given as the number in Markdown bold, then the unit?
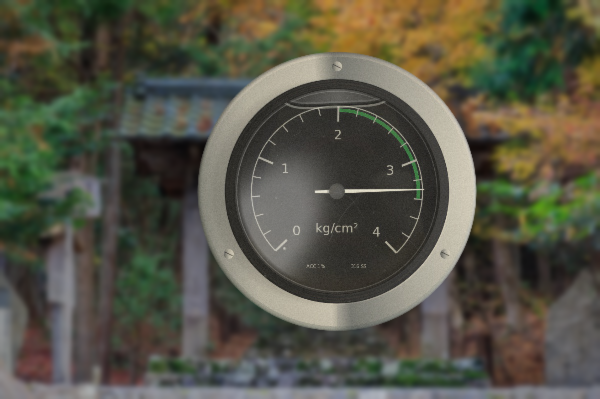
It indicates **3.3** kg/cm²
